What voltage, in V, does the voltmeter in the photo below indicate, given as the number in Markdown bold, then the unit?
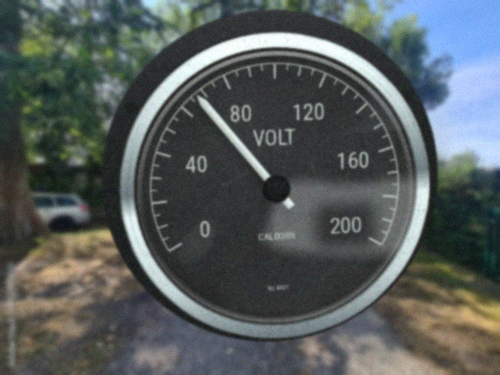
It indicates **67.5** V
